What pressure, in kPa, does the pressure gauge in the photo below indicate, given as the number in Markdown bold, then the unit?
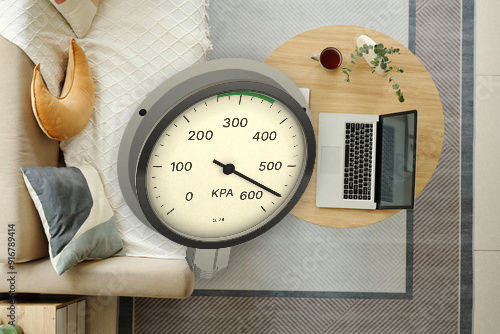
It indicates **560** kPa
